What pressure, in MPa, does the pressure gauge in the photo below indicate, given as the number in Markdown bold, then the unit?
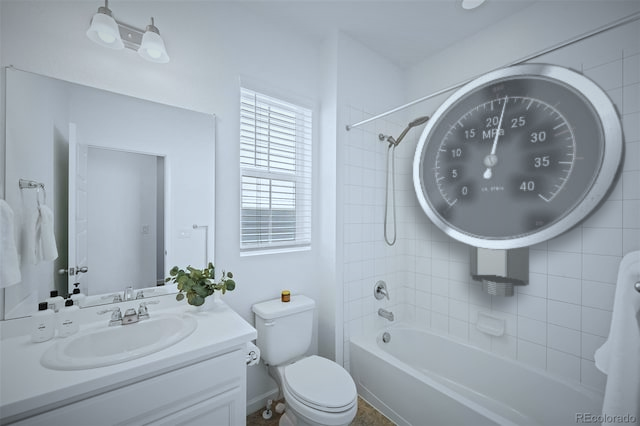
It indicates **22** MPa
